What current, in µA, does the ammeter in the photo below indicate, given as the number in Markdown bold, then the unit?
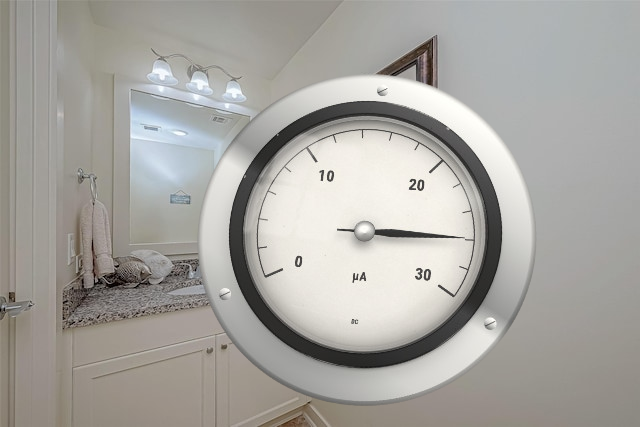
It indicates **26** µA
